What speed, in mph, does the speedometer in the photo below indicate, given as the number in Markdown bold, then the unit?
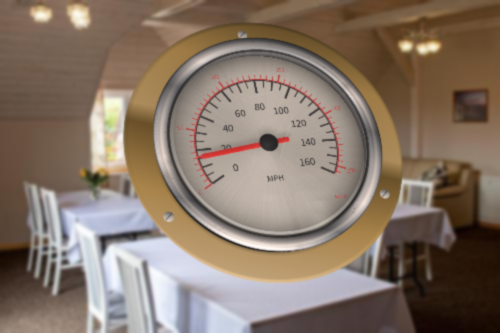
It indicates **15** mph
